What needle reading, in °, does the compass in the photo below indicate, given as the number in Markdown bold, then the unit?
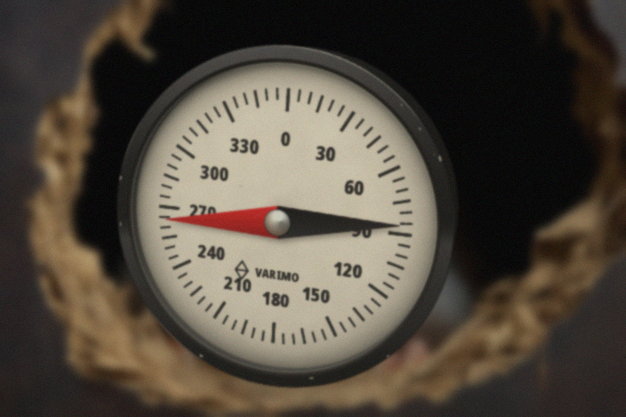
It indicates **265** °
